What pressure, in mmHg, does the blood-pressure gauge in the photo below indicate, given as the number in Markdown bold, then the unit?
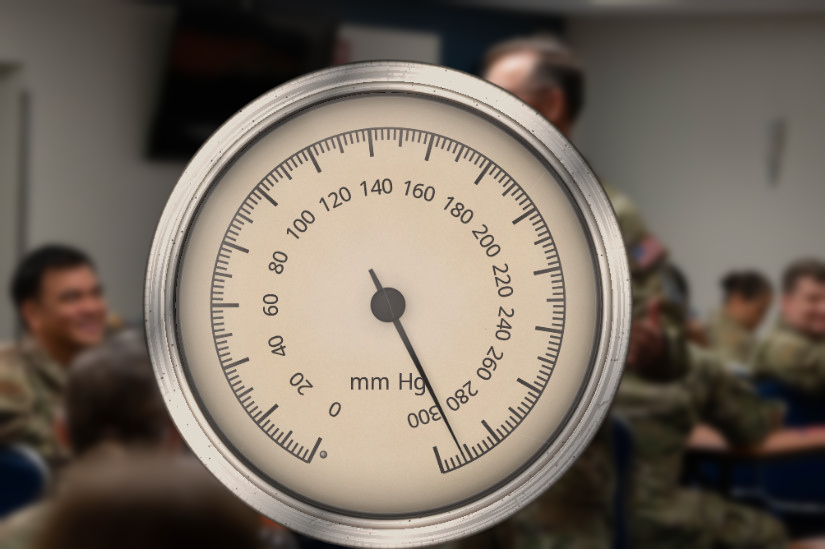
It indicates **292** mmHg
